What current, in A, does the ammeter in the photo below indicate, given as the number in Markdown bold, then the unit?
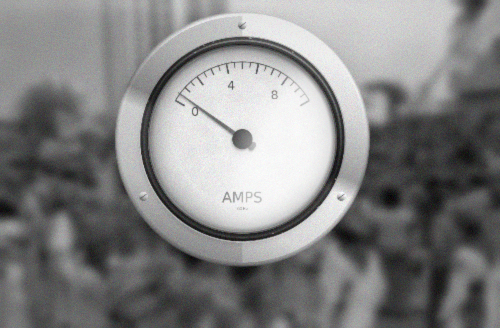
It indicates **0.5** A
